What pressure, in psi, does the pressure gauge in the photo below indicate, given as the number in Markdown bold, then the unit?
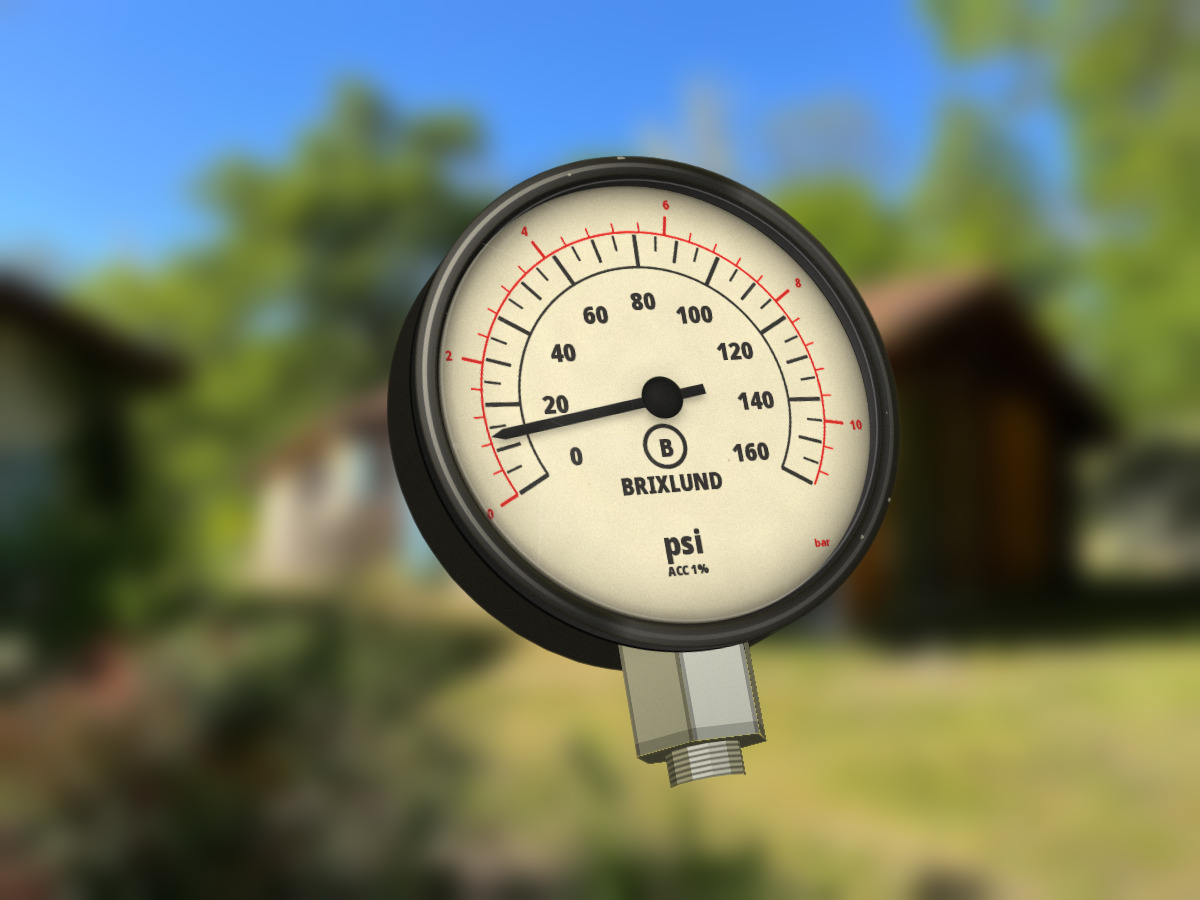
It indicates **12.5** psi
